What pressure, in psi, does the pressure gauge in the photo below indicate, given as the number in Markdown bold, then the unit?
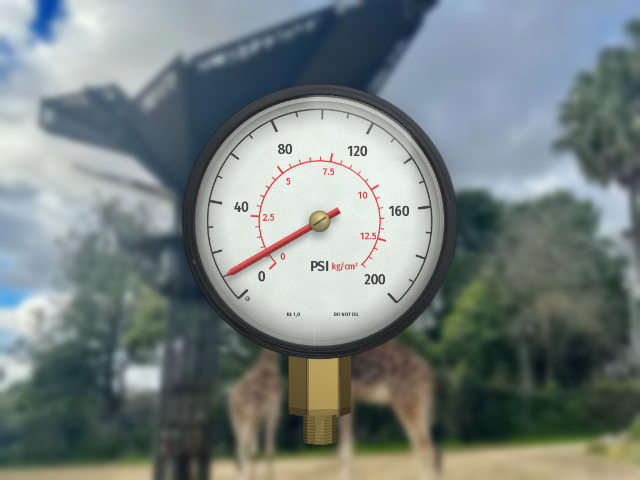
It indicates **10** psi
